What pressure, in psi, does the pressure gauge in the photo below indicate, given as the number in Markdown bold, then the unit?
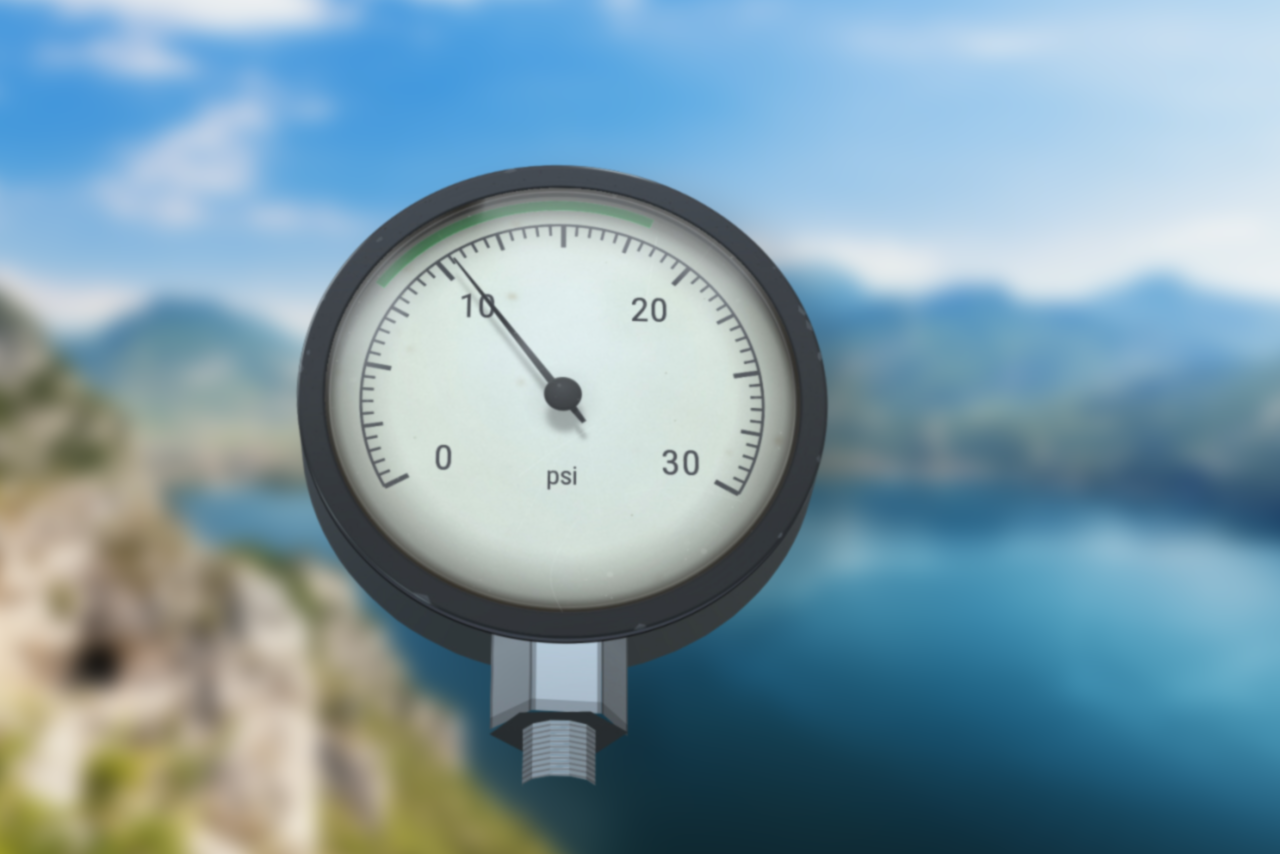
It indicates **10.5** psi
